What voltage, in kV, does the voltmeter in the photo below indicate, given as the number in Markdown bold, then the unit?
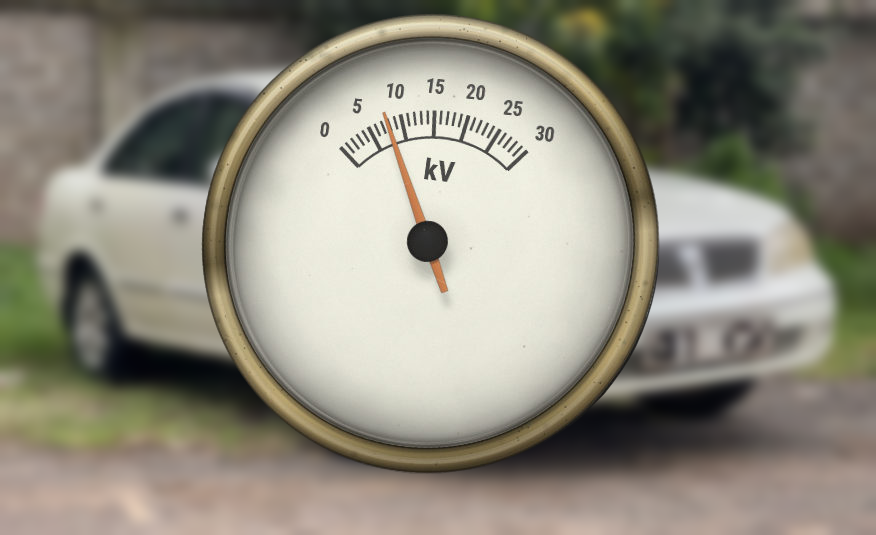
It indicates **8** kV
